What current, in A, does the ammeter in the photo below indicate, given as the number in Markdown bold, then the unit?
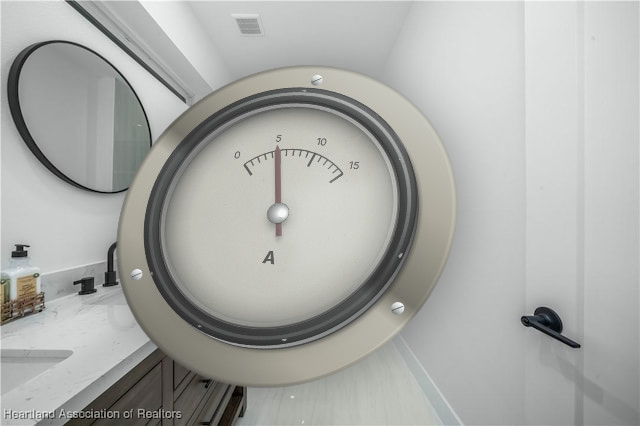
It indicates **5** A
